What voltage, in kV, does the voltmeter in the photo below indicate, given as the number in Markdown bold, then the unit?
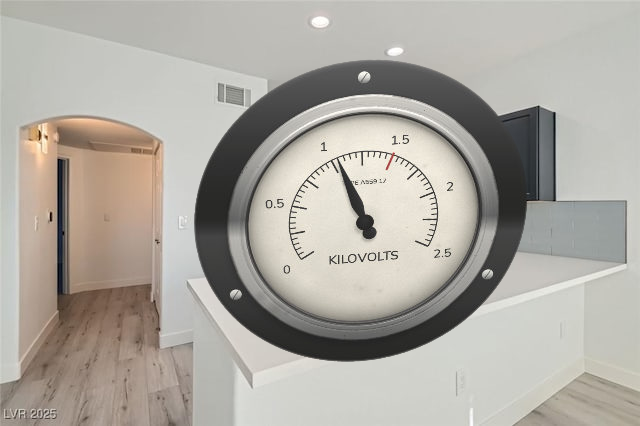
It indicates **1.05** kV
